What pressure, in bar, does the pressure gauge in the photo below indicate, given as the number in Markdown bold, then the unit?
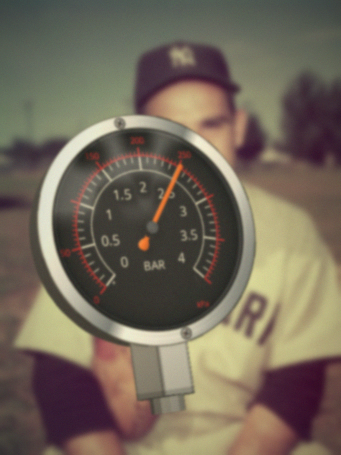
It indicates **2.5** bar
